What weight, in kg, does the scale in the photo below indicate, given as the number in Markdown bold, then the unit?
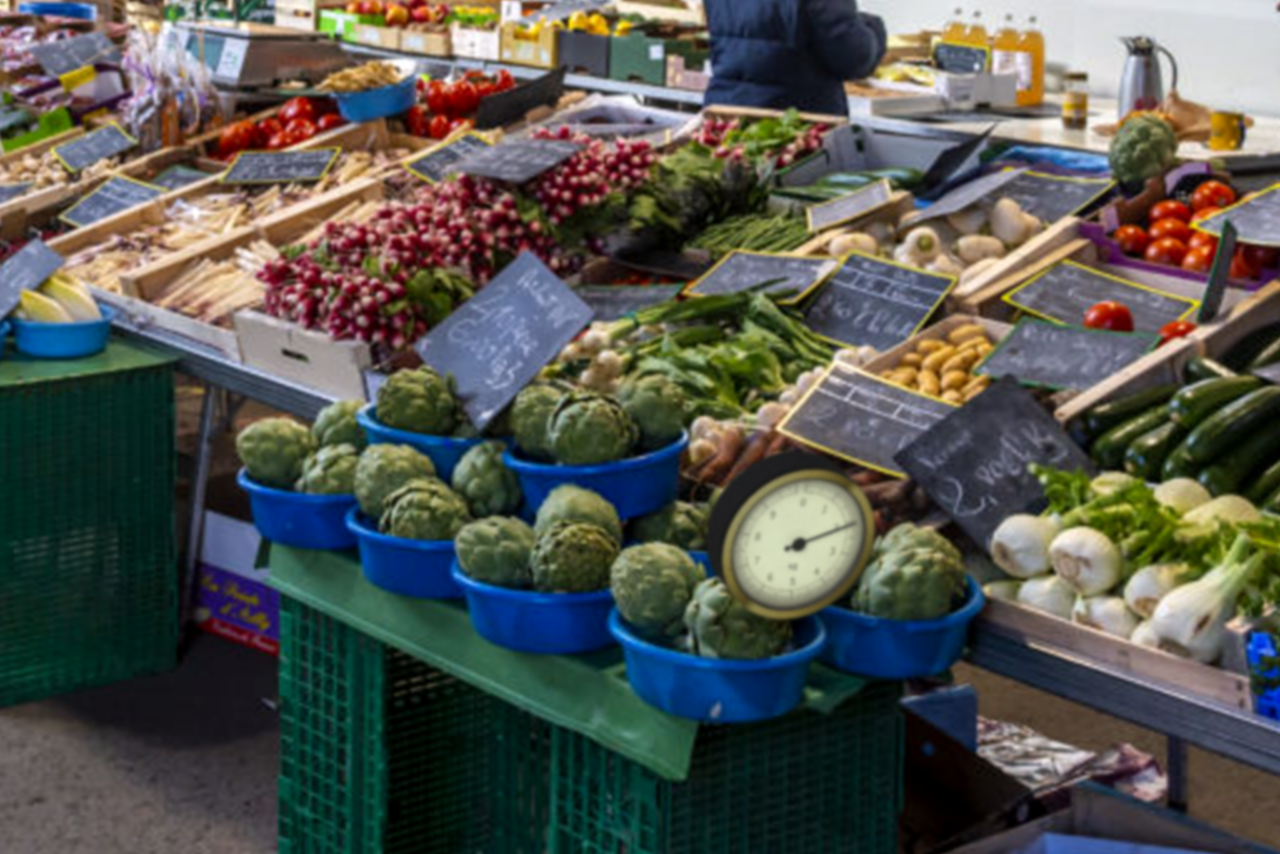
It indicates **2** kg
